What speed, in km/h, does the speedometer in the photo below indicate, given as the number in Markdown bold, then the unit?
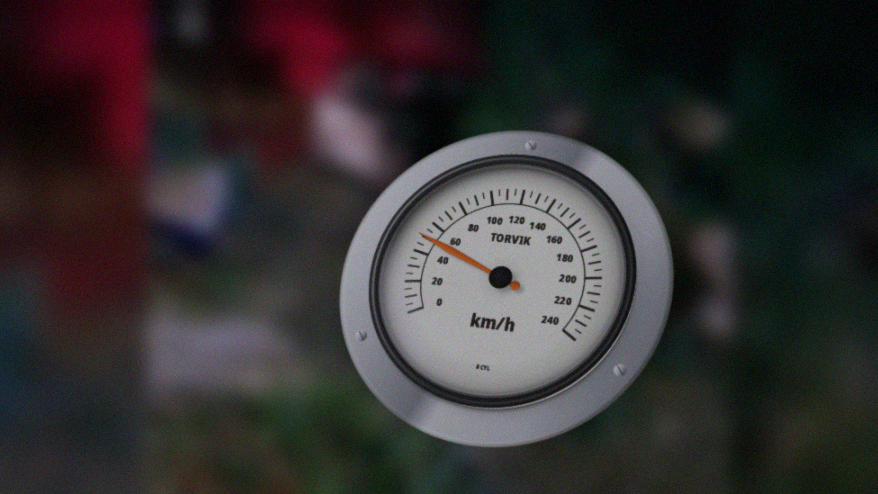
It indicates **50** km/h
